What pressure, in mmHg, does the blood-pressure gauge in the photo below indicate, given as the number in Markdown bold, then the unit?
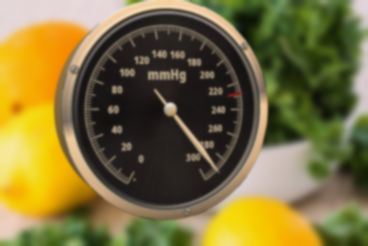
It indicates **290** mmHg
